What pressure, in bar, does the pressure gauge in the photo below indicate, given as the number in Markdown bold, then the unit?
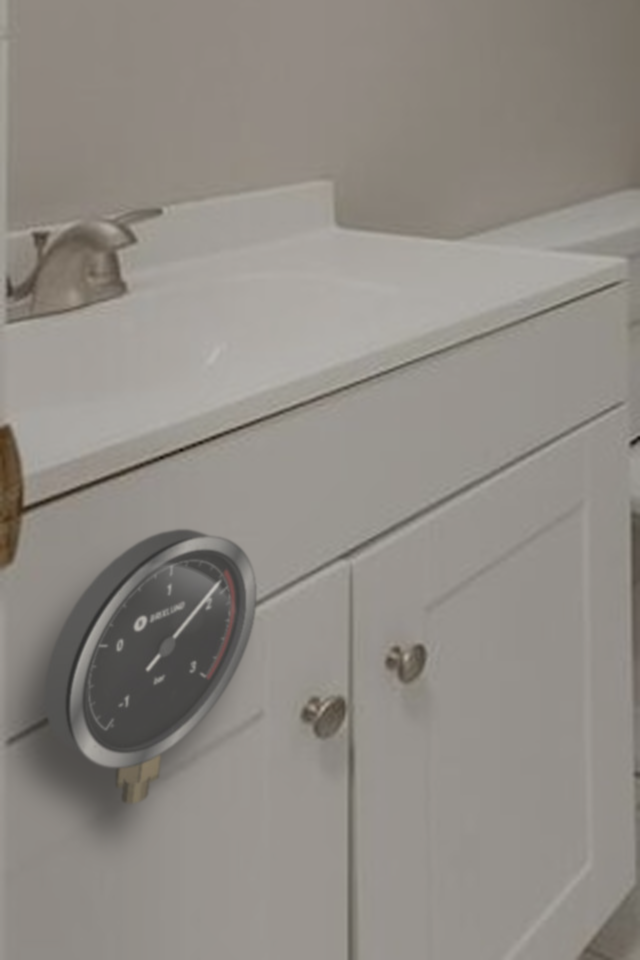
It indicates **1.8** bar
